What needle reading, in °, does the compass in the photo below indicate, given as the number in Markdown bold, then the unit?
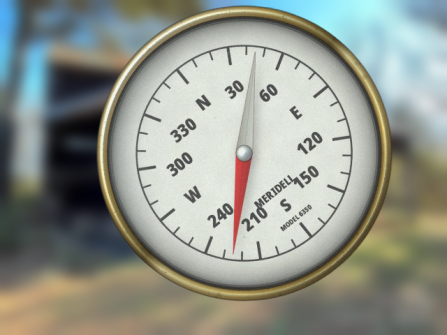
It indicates **225** °
